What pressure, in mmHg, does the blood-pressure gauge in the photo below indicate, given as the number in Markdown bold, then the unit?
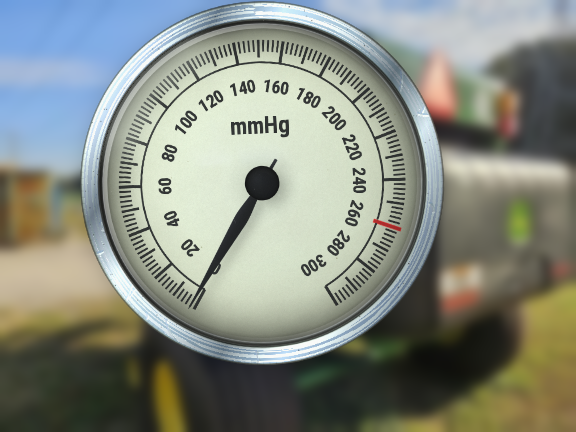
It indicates **2** mmHg
